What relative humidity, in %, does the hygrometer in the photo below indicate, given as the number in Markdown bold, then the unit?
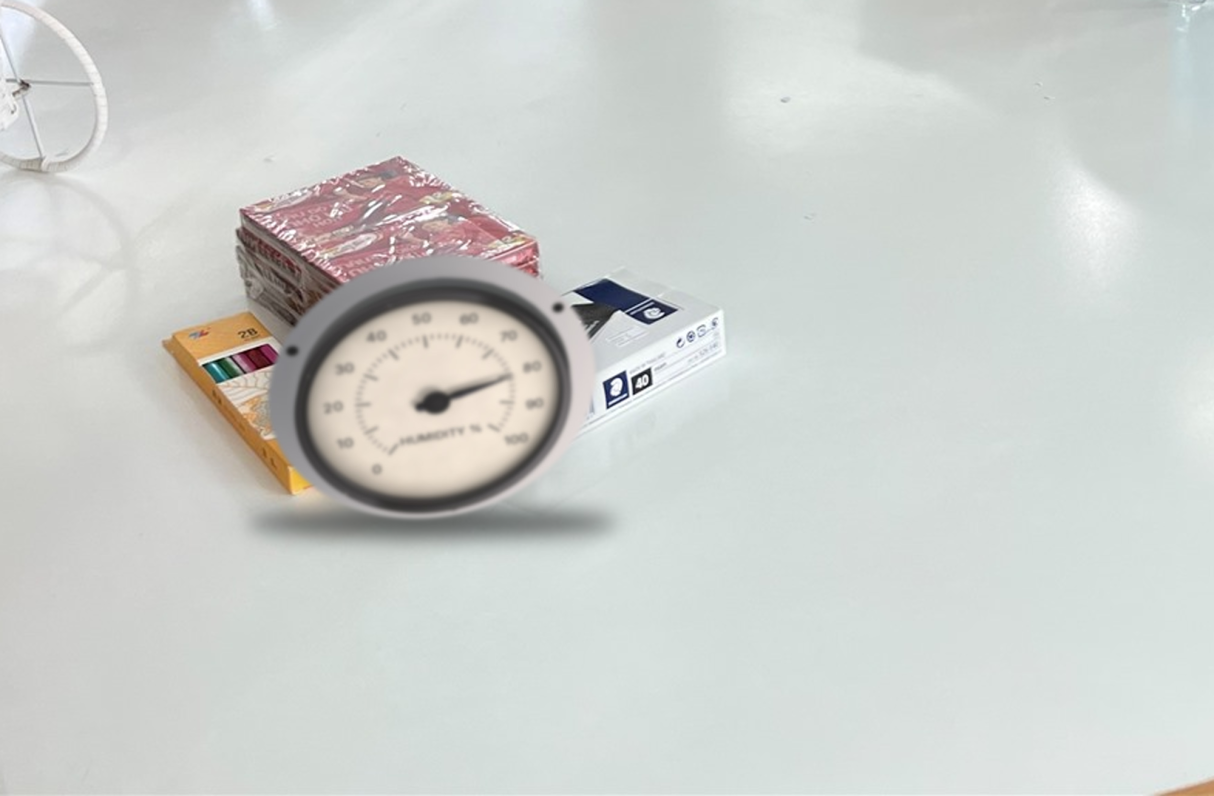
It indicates **80** %
